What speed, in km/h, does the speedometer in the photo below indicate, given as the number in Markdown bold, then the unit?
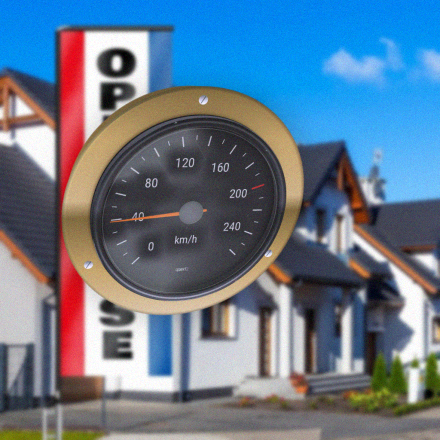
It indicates **40** km/h
